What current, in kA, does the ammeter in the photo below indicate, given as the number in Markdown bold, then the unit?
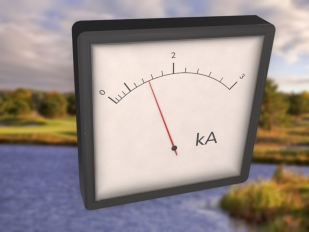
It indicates **1.5** kA
